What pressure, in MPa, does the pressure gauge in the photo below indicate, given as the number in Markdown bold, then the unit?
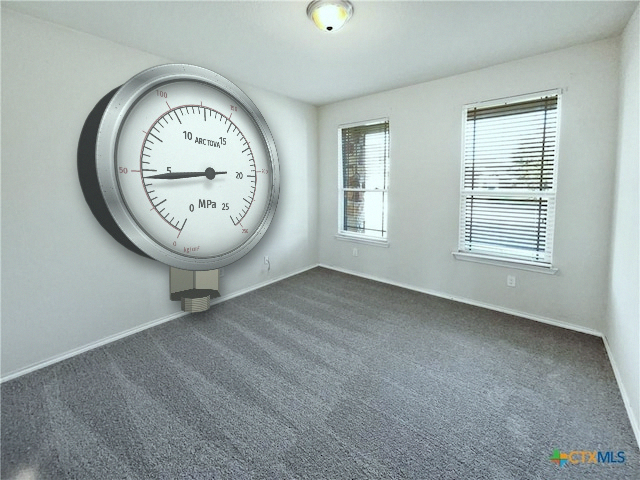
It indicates **4.5** MPa
